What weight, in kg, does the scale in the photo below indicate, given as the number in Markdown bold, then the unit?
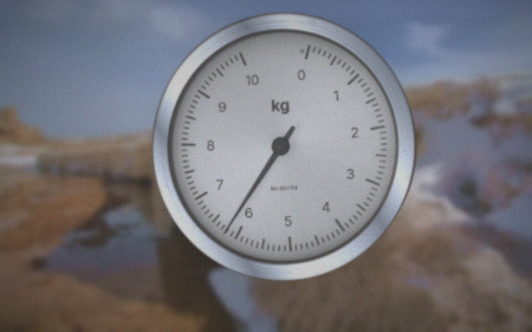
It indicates **6.2** kg
